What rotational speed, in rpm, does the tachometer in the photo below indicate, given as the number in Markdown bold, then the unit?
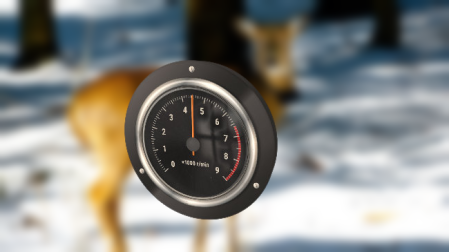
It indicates **4500** rpm
